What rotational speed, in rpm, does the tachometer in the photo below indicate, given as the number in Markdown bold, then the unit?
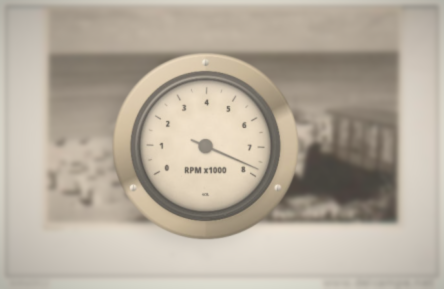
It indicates **7750** rpm
